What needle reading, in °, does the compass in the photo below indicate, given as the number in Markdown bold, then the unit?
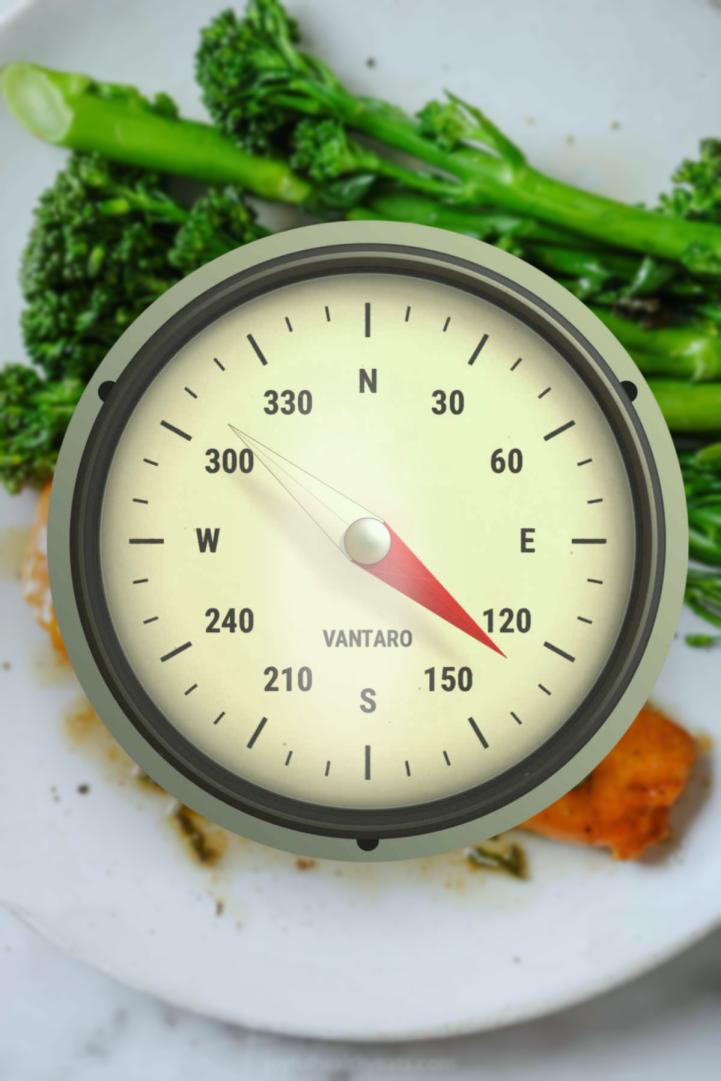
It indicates **130** °
